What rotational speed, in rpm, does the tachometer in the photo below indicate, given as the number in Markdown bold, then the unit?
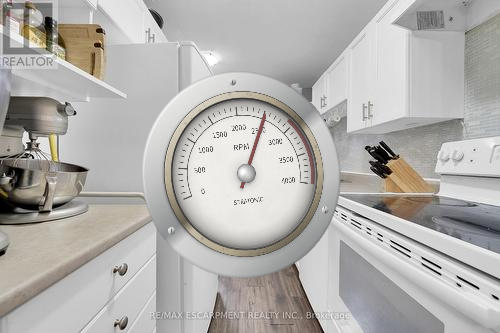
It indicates **2500** rpm
